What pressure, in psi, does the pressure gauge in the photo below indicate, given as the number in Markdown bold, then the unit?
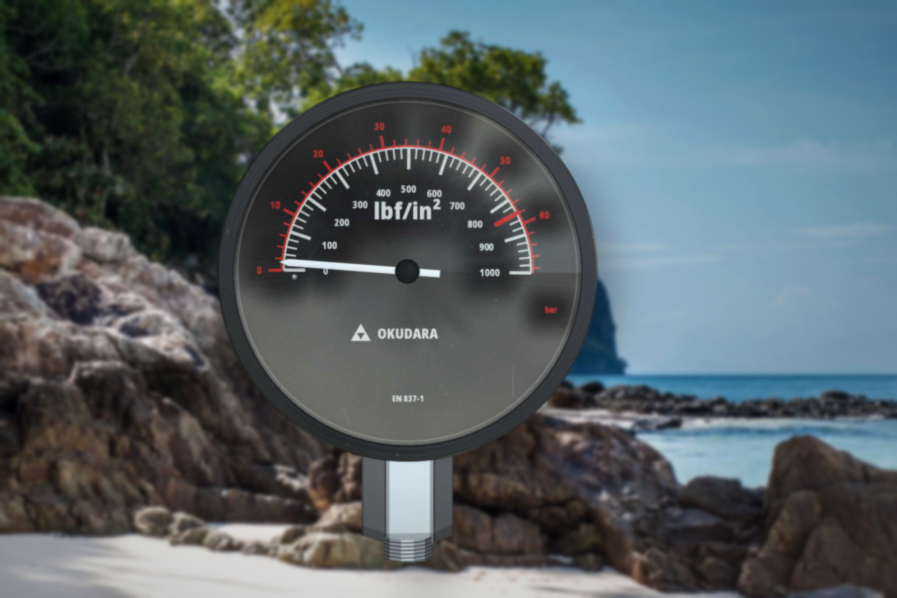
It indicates **20** psi
